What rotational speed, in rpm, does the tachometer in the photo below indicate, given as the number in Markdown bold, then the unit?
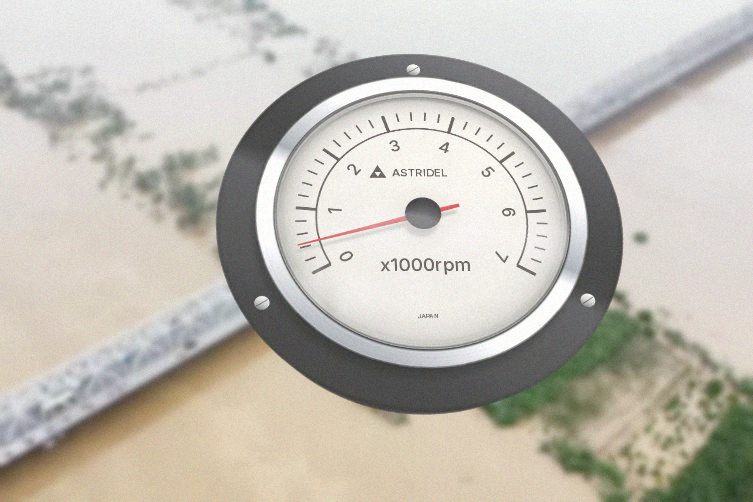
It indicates **400** rpm
